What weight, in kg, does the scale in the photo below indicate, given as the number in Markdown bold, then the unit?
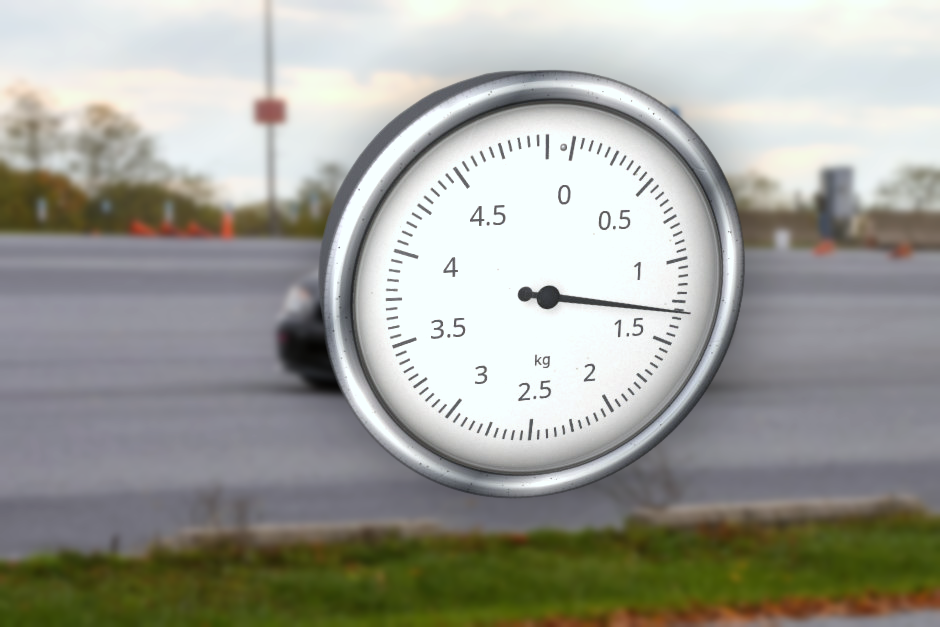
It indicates **1.3** kg
